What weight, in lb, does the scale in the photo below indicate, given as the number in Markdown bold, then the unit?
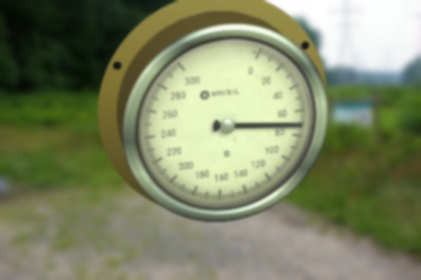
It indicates **70** lb
